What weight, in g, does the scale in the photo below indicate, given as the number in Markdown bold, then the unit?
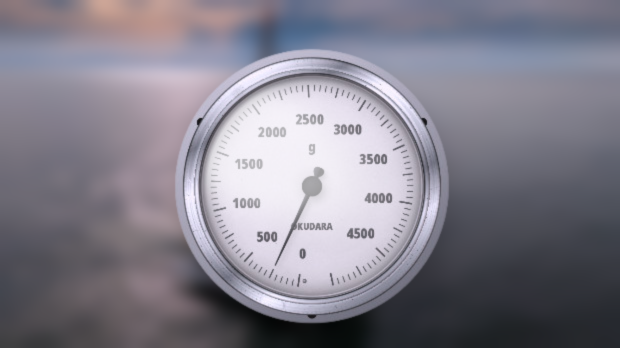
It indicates **250** g
